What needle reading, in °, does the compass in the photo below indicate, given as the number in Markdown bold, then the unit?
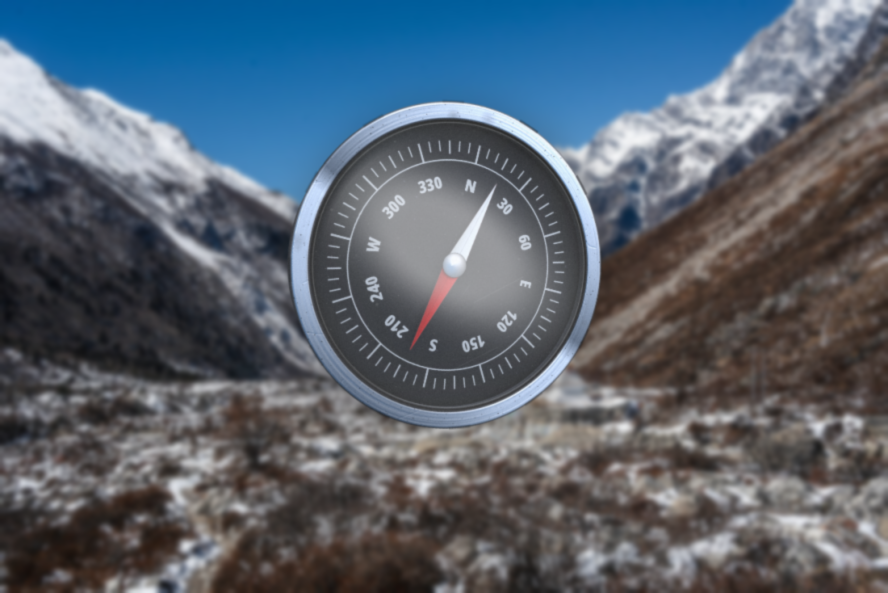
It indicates **195** °
